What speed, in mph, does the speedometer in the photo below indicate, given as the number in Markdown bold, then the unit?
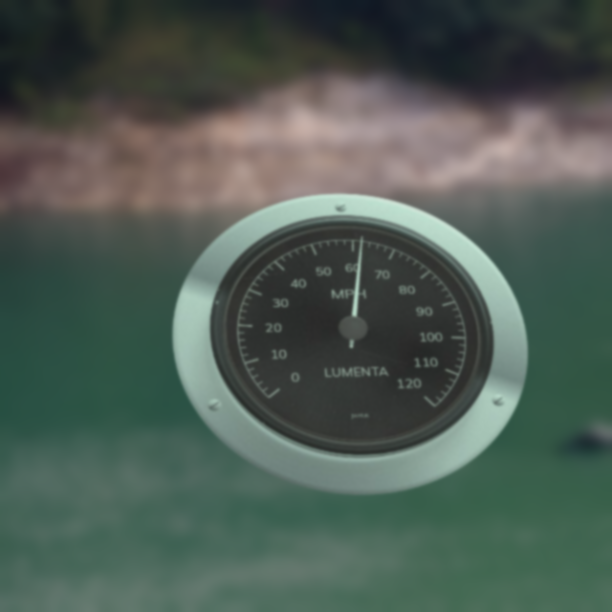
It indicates **62** mph
